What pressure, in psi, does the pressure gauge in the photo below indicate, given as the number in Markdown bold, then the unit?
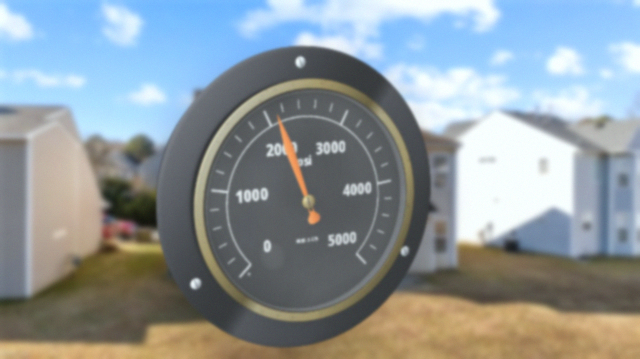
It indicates **2100** psi
